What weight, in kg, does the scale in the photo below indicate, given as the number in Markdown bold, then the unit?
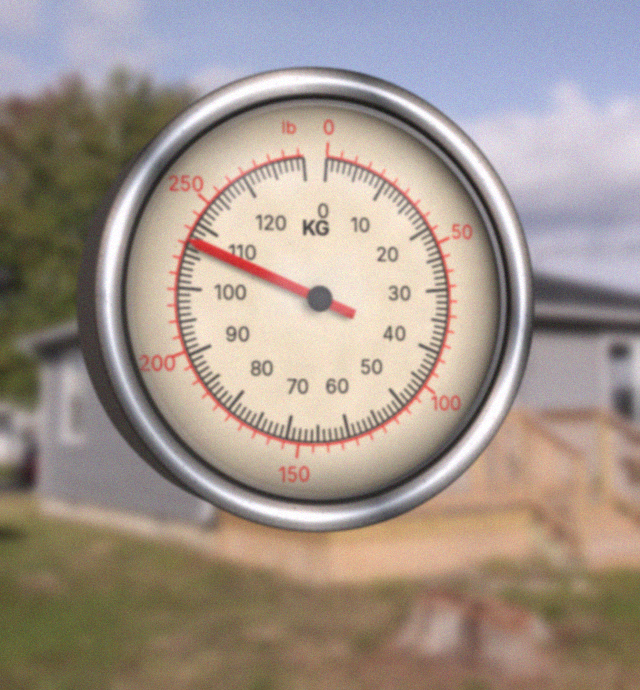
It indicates **107** kg
